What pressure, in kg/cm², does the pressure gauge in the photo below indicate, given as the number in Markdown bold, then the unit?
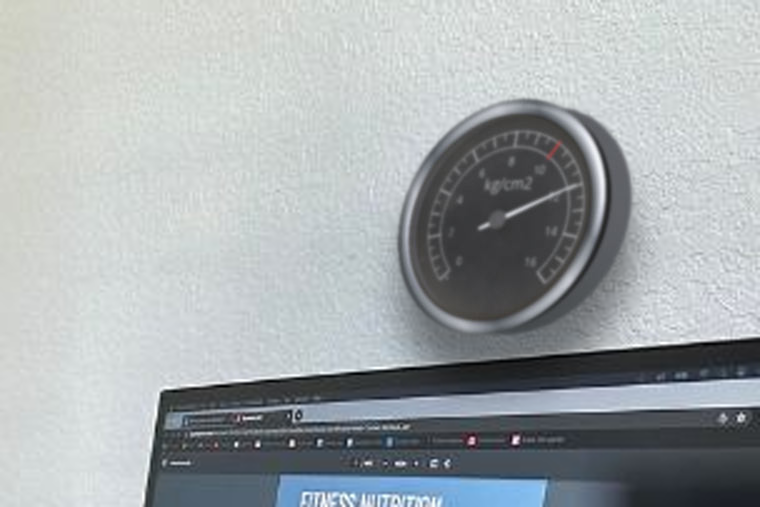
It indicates **12** kg/cm²
